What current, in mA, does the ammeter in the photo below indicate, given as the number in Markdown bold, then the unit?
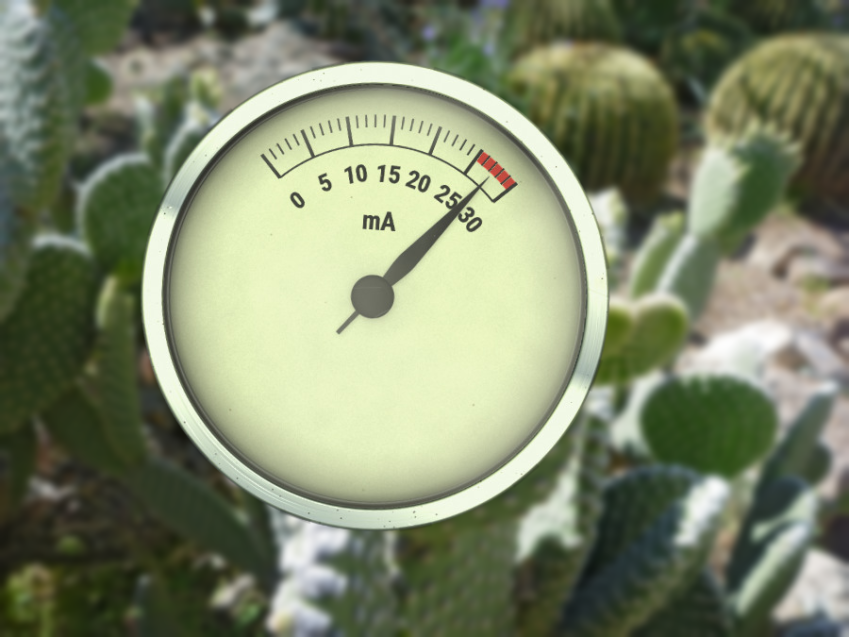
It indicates **27.5** mA
